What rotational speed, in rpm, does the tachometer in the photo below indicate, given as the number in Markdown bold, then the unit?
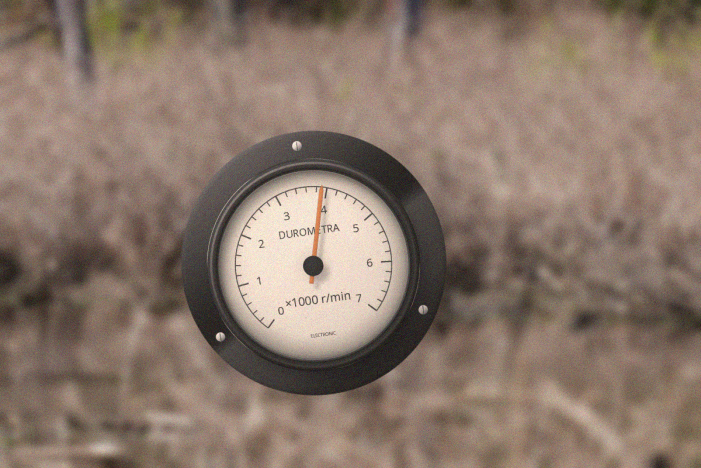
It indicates **3900** rpm
